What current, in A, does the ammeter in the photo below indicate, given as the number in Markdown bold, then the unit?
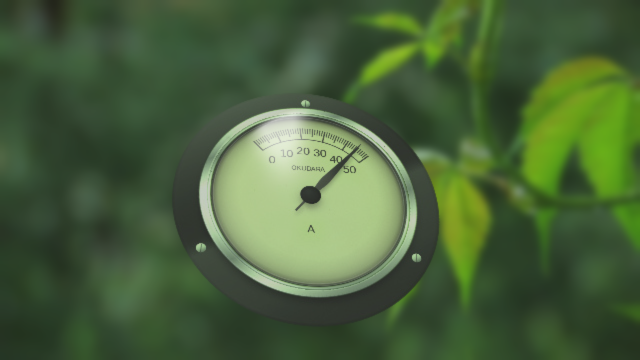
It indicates **45** A
